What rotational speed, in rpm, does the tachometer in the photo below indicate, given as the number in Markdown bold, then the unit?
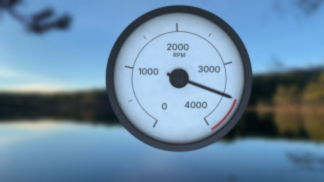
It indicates **3500** rpm
